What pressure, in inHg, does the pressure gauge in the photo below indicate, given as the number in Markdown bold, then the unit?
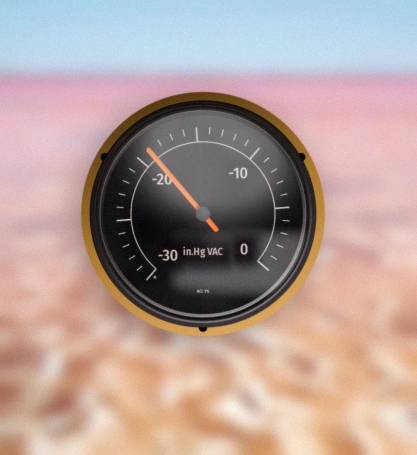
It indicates **-19** inHg
